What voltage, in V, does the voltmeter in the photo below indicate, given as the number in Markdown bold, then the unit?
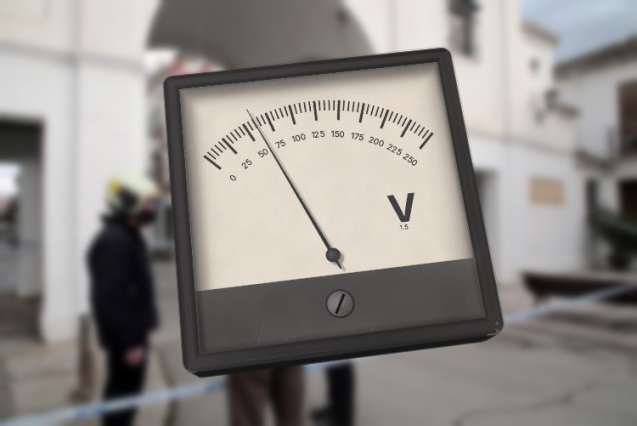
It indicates **60** V
